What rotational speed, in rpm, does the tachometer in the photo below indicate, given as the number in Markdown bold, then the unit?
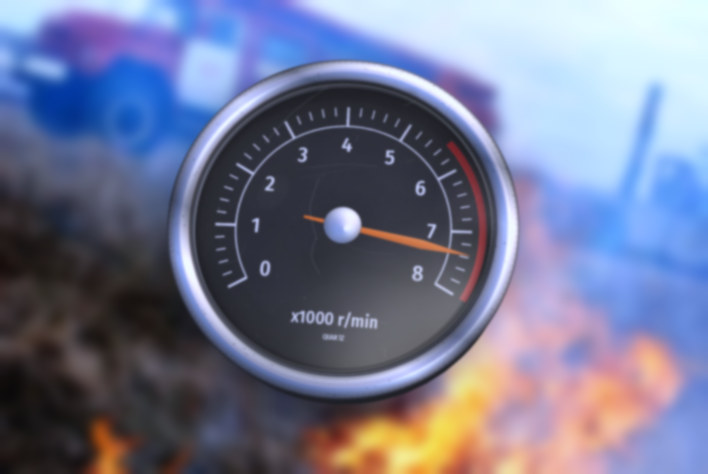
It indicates **7400** rpm
